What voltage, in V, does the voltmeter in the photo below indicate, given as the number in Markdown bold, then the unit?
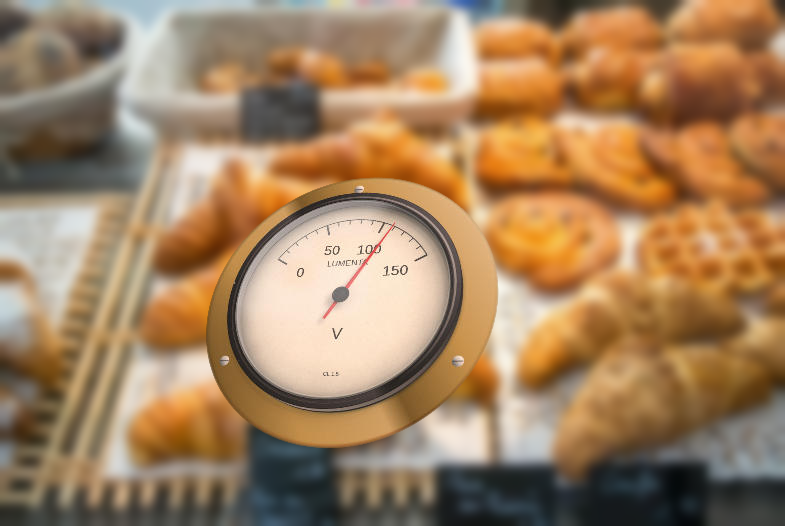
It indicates **110** V
